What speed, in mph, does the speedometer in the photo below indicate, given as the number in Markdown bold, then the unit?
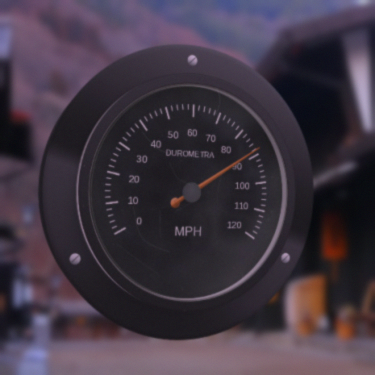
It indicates **88** mph
